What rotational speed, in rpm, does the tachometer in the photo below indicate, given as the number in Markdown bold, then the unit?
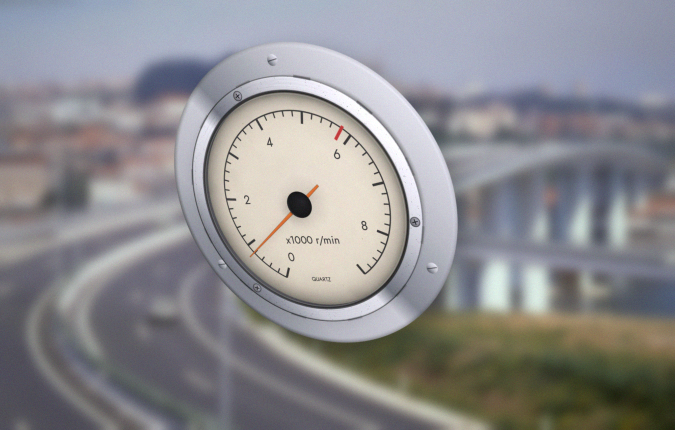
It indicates **800** rpm
